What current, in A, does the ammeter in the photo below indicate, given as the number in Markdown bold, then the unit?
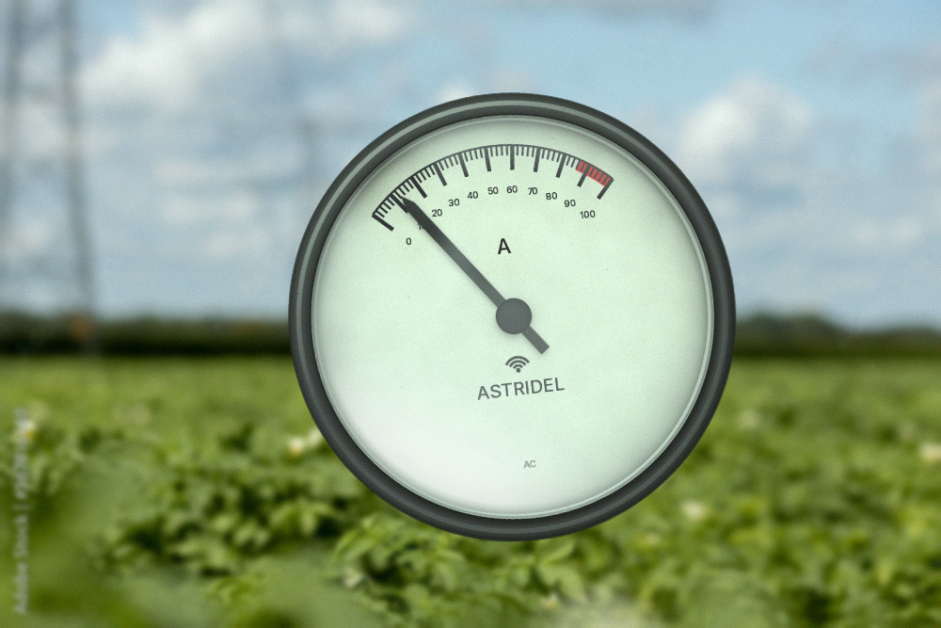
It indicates **12** A
